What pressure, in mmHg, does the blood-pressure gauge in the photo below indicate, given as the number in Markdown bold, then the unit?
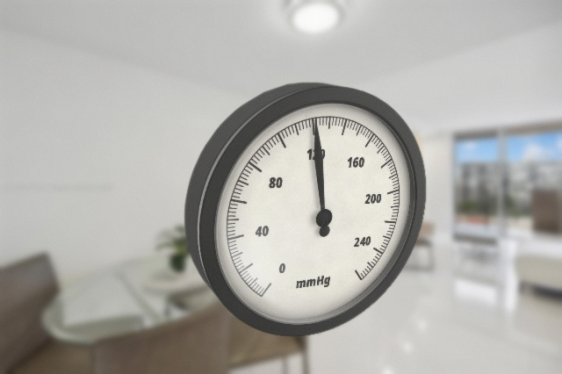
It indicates **120** mmHg
